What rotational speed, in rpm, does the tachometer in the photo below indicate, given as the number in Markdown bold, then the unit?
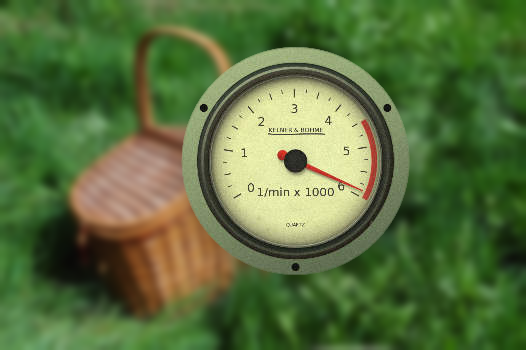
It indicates **5875** rpm
